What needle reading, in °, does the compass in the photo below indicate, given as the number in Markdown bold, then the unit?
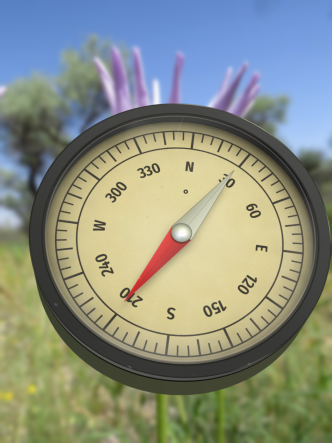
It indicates **210** °
